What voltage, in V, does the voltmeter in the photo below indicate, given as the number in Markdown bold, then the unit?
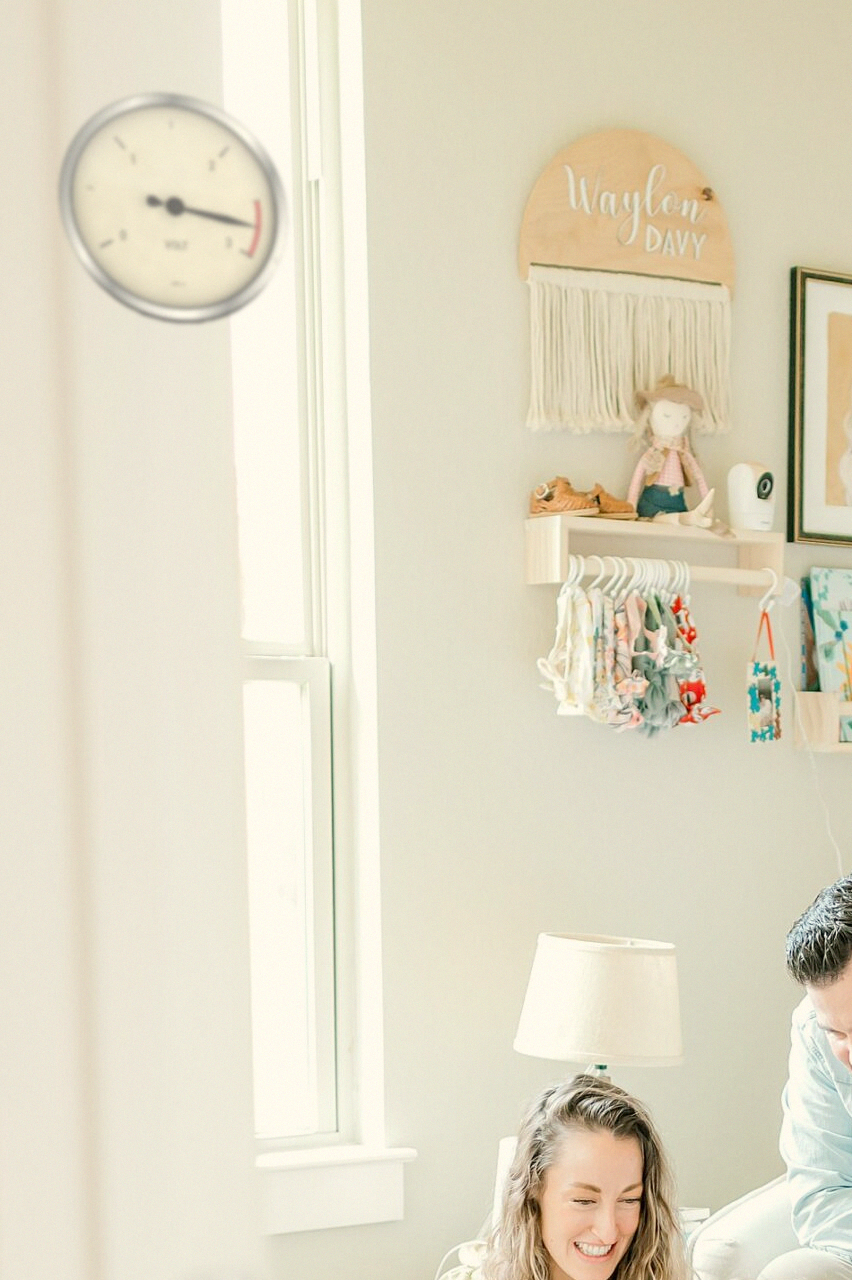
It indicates **2.75** V
